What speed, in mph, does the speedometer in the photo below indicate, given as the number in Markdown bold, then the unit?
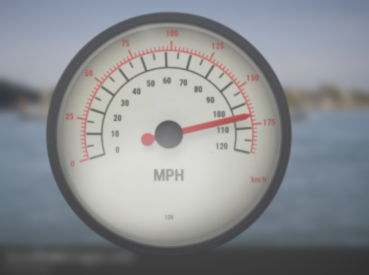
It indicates **105** mph
